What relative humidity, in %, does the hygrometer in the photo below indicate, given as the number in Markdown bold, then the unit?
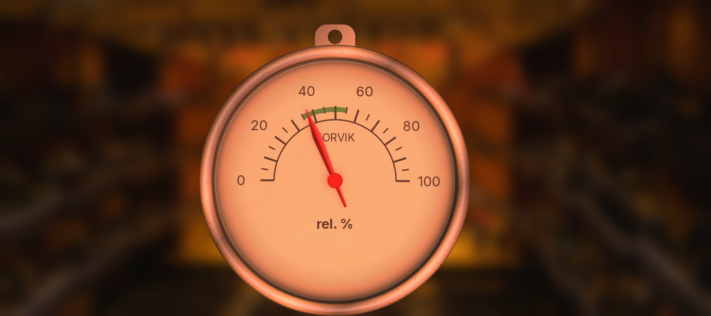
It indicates **37.5** %
